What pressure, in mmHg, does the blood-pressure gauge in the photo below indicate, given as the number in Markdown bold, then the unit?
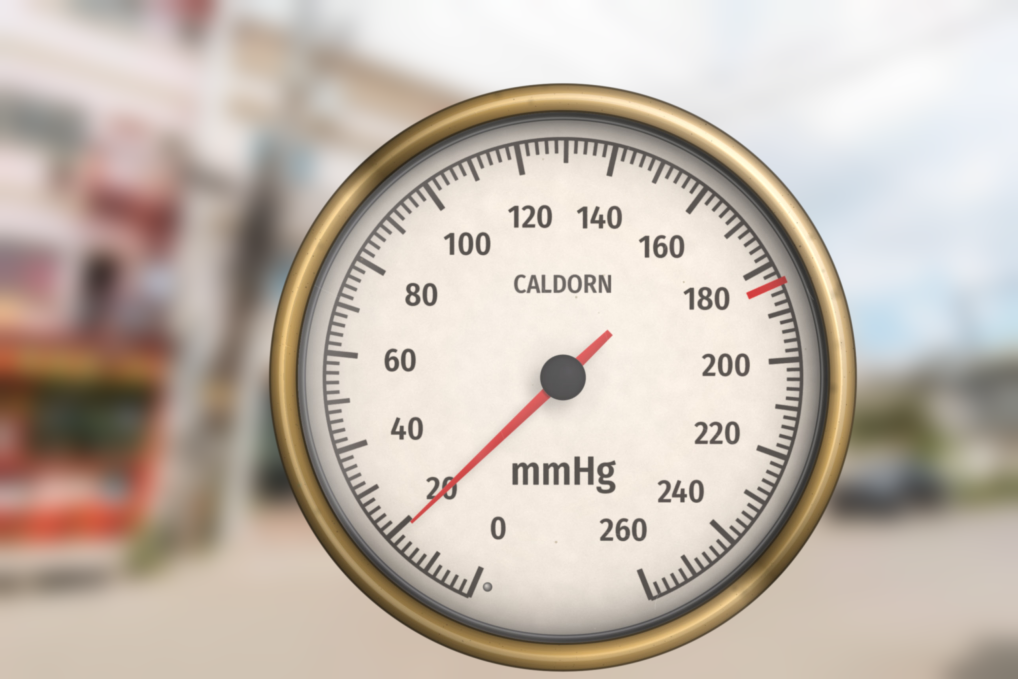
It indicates **19** mmHg
